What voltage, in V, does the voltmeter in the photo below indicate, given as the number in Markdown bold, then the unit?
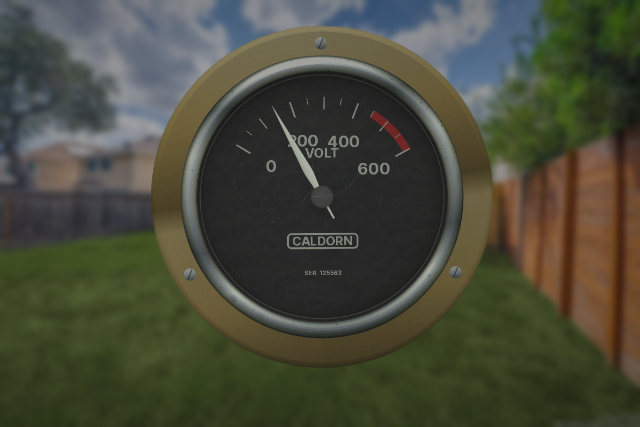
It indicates **150** V
